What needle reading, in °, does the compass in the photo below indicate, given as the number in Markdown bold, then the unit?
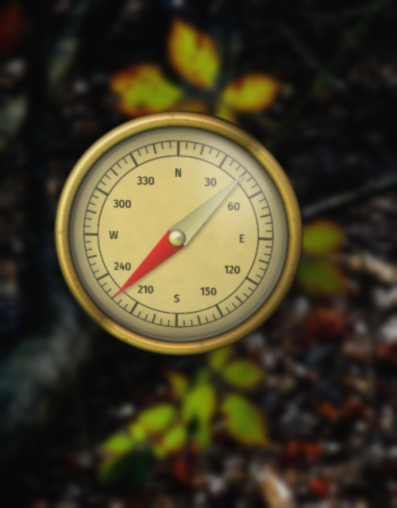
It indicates **225** °
